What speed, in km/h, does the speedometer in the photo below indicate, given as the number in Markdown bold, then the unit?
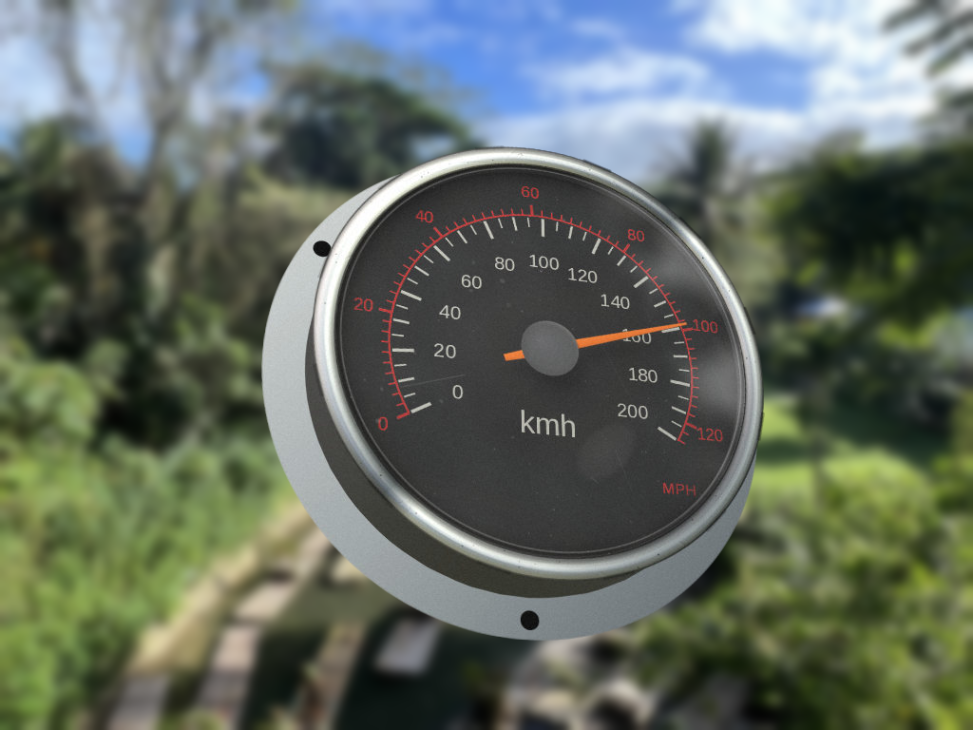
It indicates **160** km/h
